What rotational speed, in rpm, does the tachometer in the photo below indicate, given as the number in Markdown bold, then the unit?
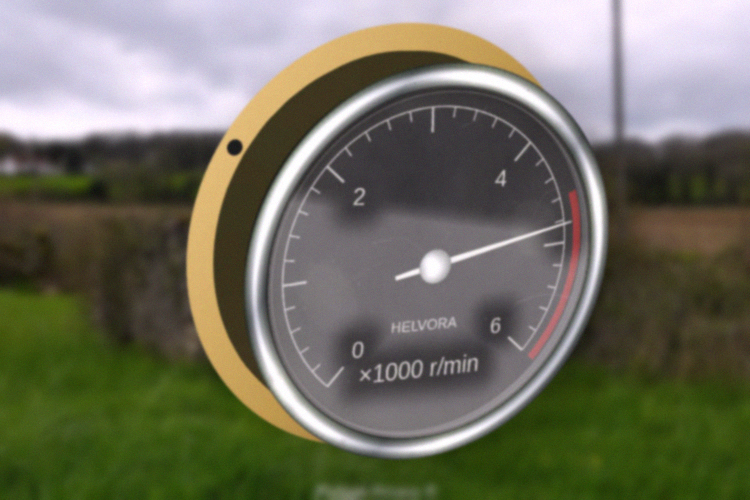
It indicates **4800** rpm
